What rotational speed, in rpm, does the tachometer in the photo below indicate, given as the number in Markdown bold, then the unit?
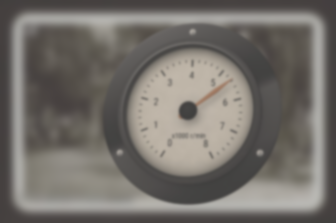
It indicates **5400** rpm
